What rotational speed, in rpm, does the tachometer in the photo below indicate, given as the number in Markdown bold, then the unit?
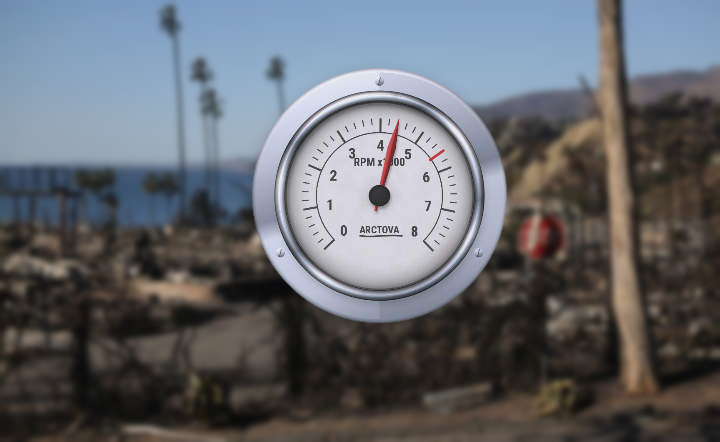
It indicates **4400** rpm
